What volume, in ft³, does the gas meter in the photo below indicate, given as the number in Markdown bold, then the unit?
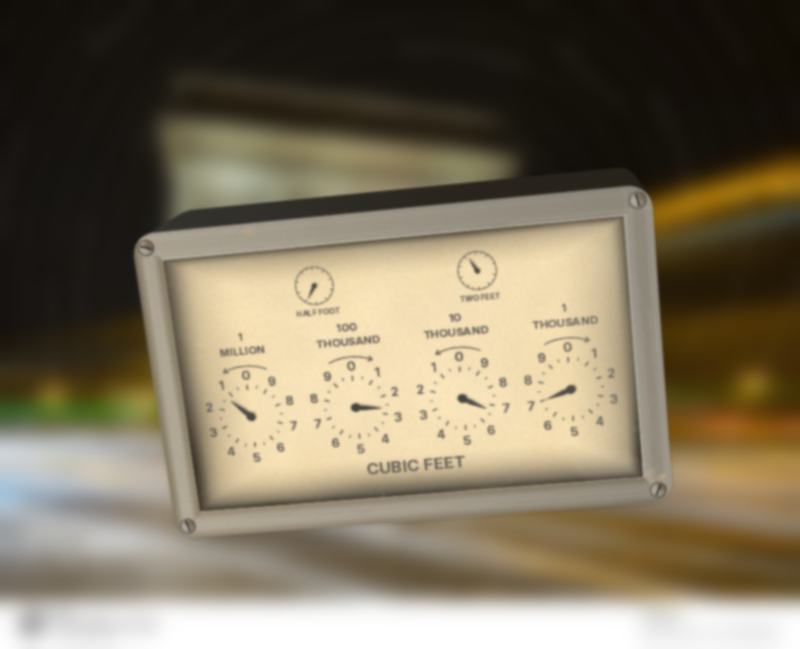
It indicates **126700** ft³
